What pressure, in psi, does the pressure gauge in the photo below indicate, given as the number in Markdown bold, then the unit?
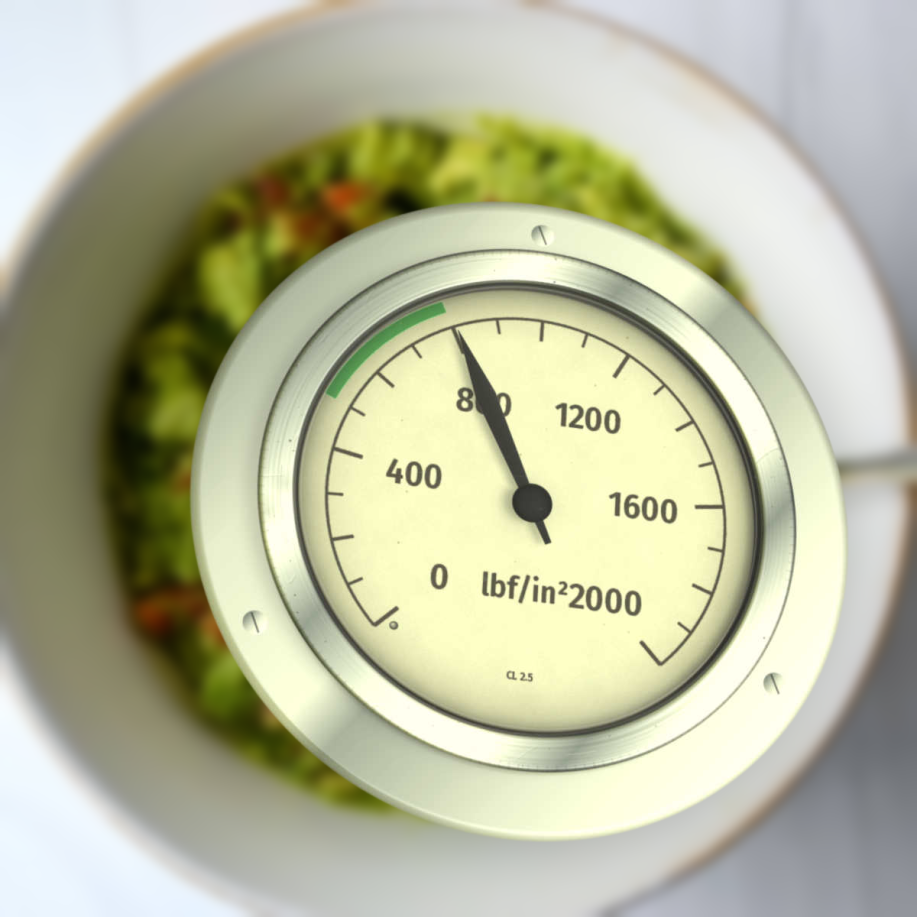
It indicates **800** psi
